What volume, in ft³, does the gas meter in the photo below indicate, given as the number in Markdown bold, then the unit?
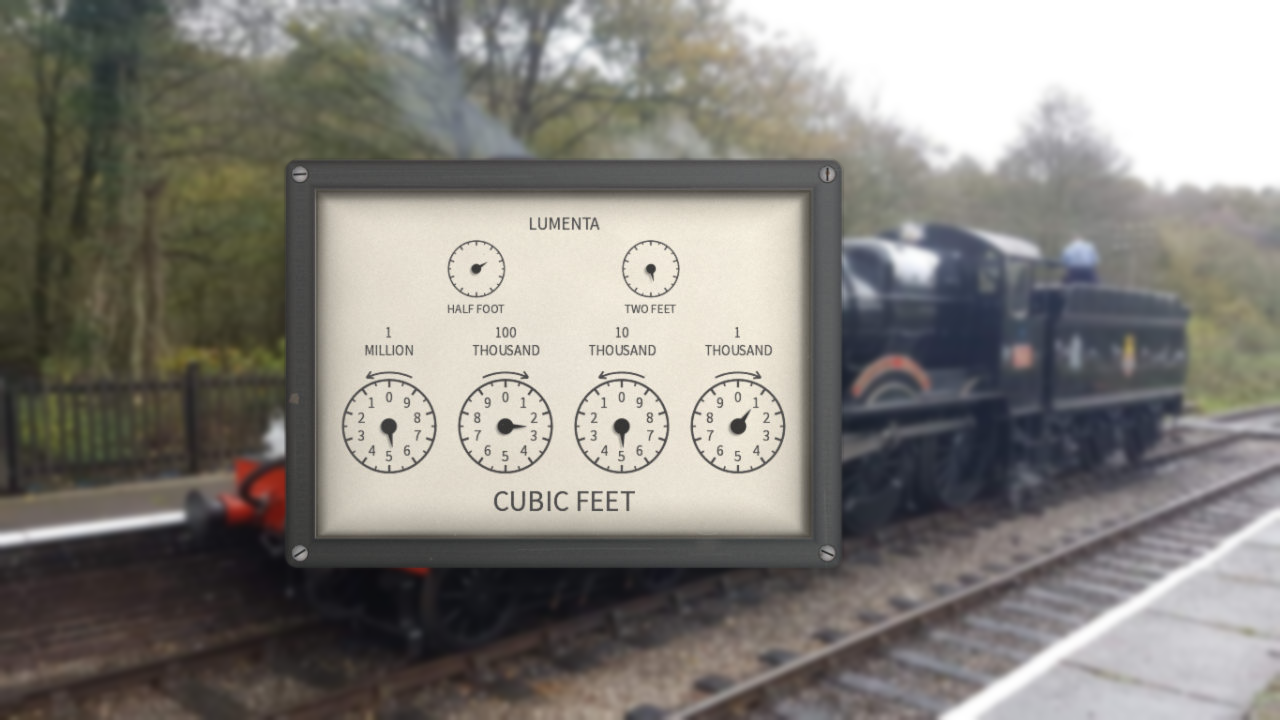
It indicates **525100** ft³
